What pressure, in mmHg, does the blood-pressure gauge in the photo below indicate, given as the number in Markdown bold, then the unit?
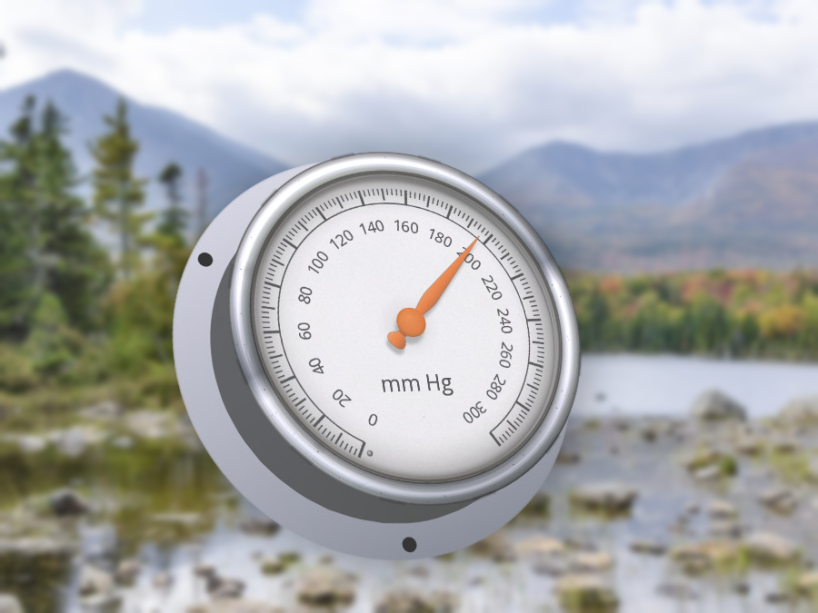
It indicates **196** mmHg
